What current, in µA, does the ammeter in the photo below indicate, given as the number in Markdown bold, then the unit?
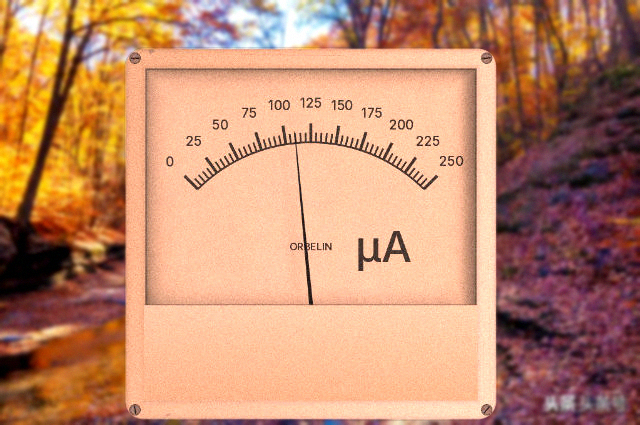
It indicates **110** µA
